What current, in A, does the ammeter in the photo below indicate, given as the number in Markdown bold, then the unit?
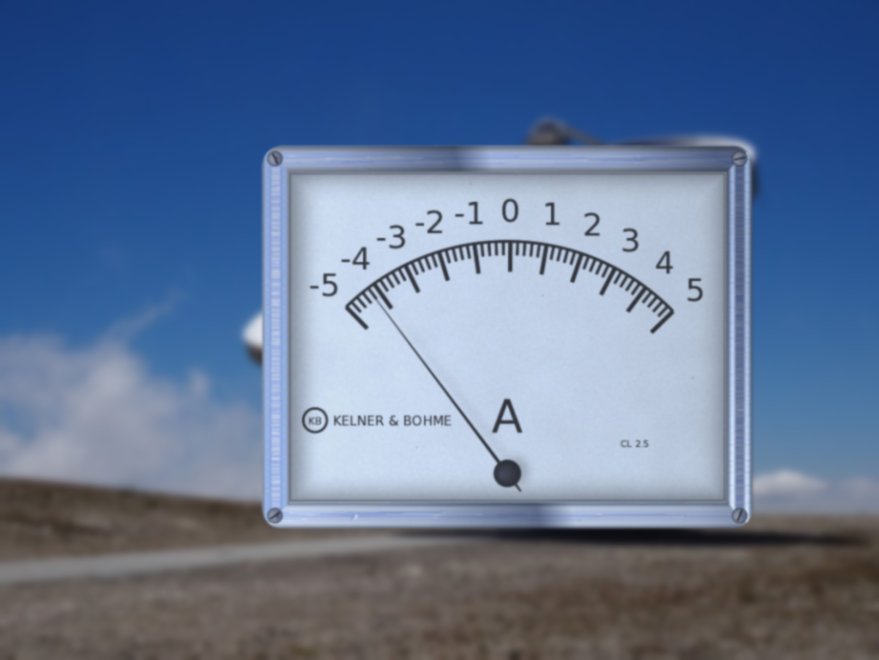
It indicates **-4.2** A
